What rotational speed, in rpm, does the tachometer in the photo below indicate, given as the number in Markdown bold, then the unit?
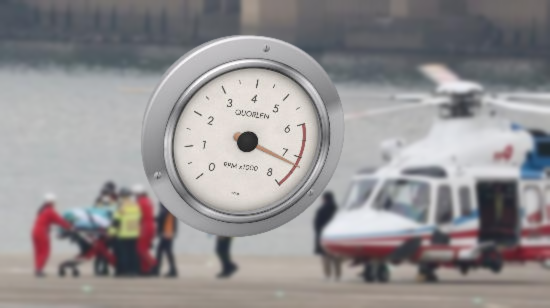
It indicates **7250** rpm
